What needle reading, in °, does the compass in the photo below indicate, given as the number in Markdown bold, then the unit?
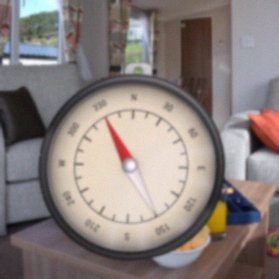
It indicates **330** °
